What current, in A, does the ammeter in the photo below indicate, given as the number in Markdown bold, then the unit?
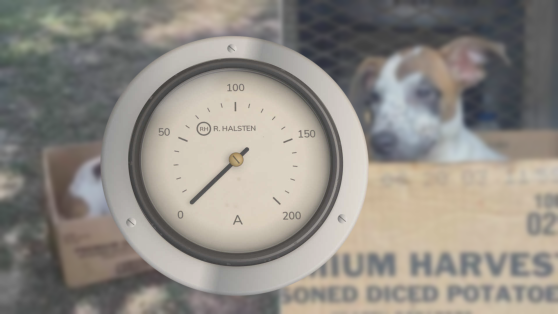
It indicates **0** A
